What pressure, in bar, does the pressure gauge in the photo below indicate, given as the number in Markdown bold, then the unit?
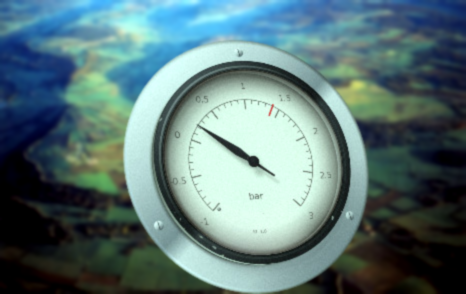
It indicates **0.2** bar
